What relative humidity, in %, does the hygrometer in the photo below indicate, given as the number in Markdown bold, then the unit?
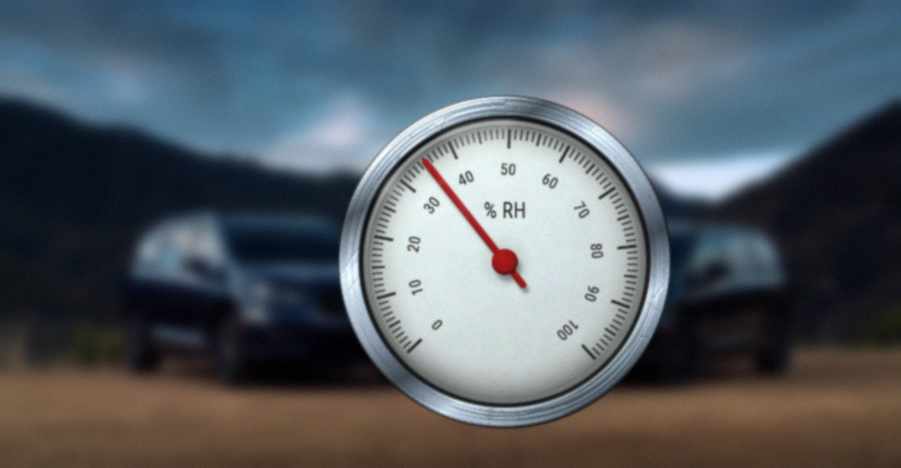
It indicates **35** %
